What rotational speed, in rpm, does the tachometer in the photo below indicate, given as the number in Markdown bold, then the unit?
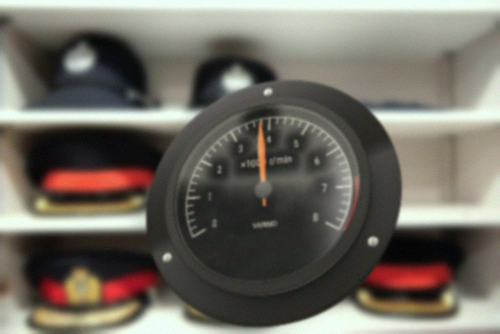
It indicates **3800** rpm
